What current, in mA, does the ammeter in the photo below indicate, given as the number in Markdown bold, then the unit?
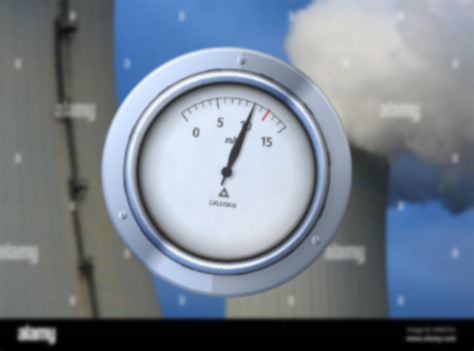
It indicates **10** mA
